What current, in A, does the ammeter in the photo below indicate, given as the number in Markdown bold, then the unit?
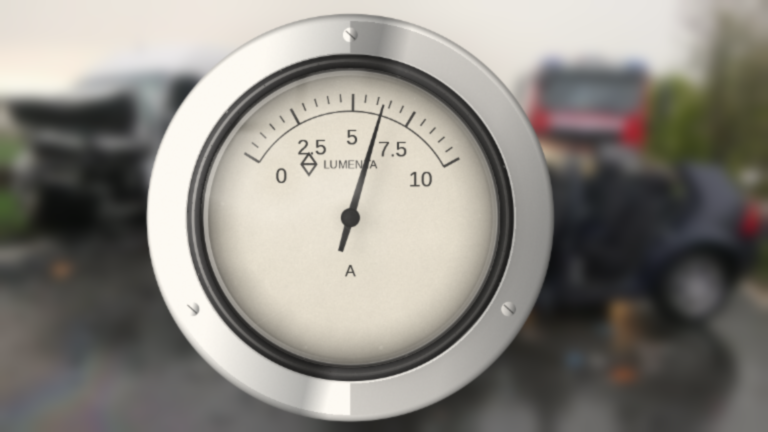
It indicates **6.25** A
